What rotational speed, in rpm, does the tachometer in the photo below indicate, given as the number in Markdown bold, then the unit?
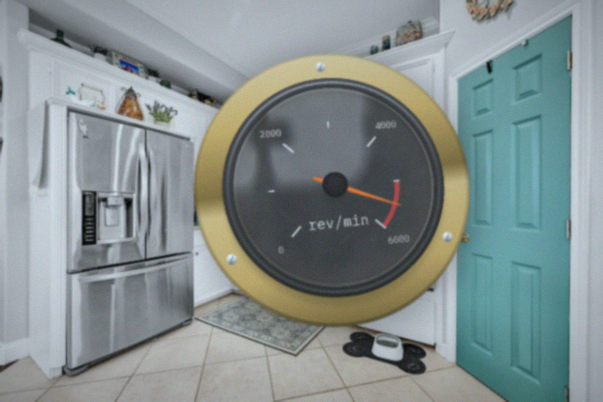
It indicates **5500** rpm
